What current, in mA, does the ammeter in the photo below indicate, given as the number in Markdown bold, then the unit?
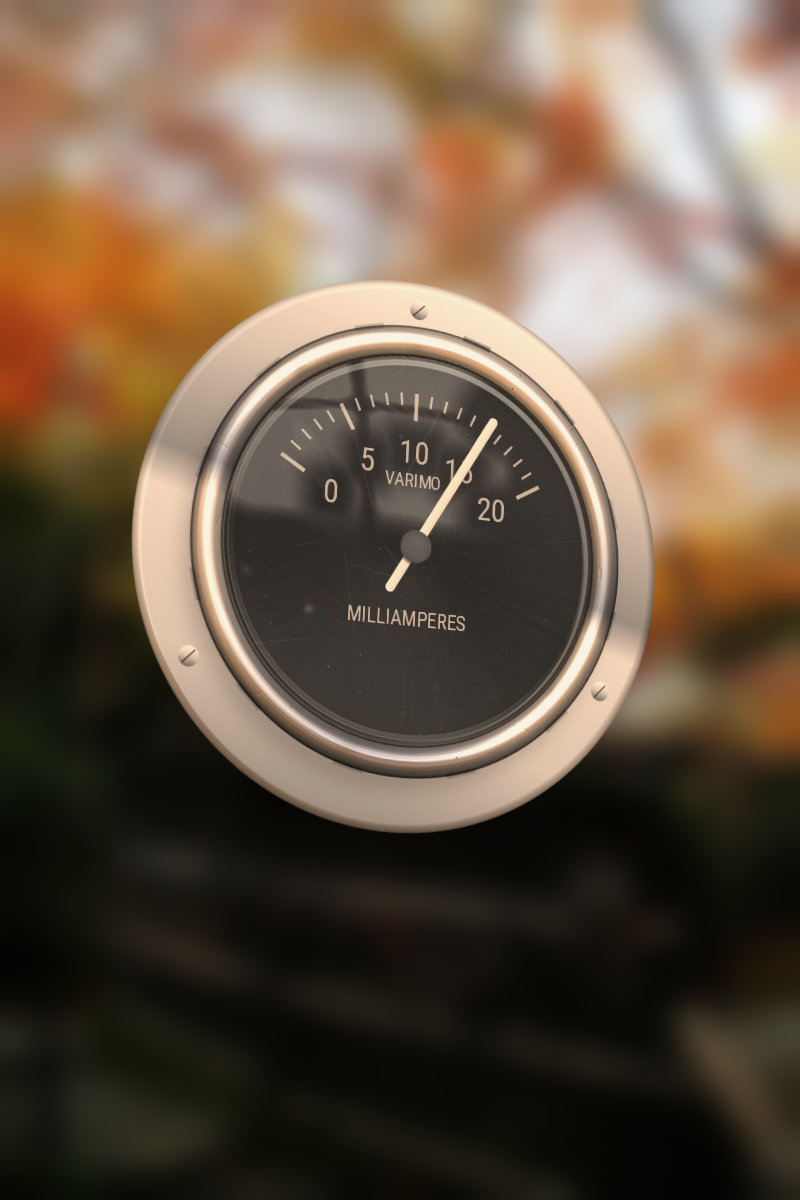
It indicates **15** mA
